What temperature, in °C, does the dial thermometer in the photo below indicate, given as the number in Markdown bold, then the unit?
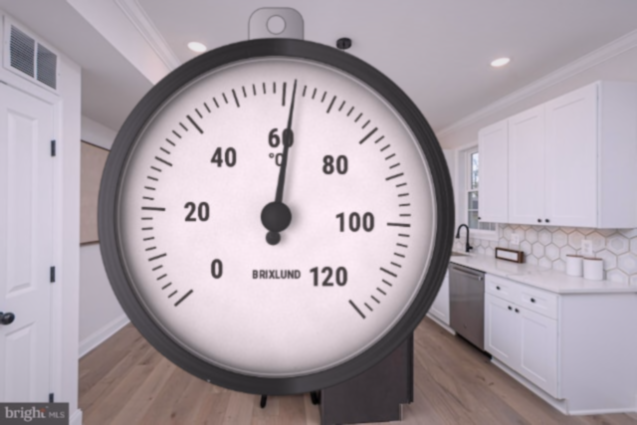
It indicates **62** °C
